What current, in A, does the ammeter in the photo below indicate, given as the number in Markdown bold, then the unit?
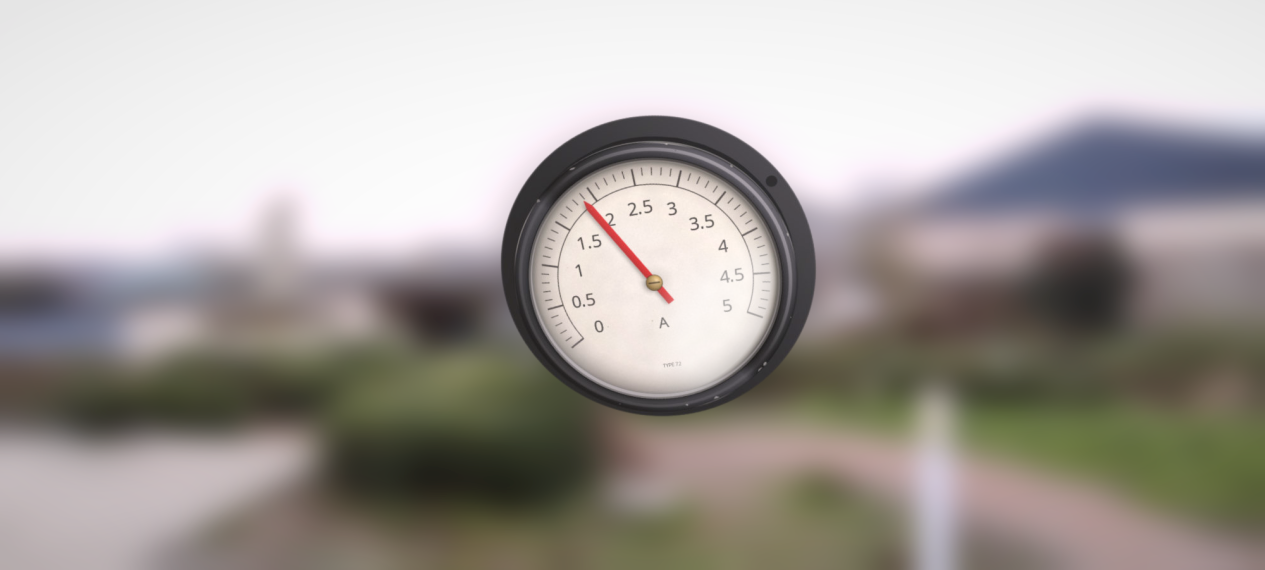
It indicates **1.9** A
